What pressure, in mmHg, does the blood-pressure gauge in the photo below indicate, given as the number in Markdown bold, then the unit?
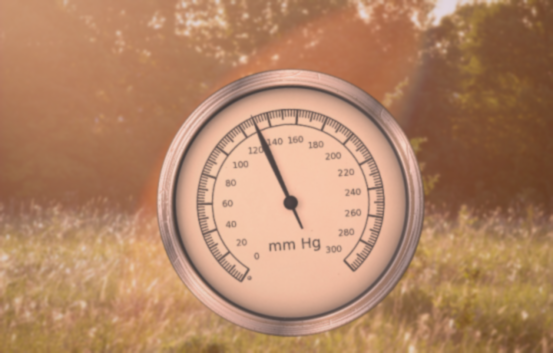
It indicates **130** mmHg
